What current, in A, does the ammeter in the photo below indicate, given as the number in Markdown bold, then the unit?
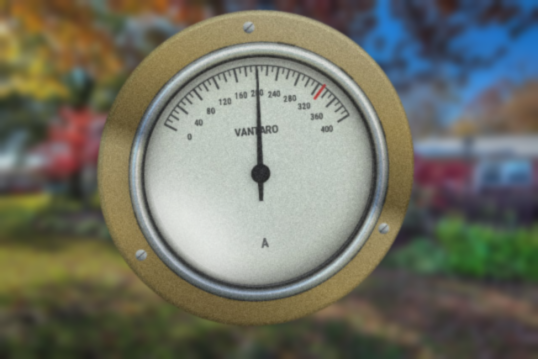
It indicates **200** A
